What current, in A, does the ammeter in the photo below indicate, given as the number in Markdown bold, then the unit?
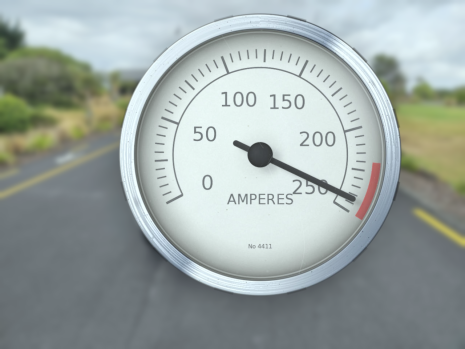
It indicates **242.5** A
